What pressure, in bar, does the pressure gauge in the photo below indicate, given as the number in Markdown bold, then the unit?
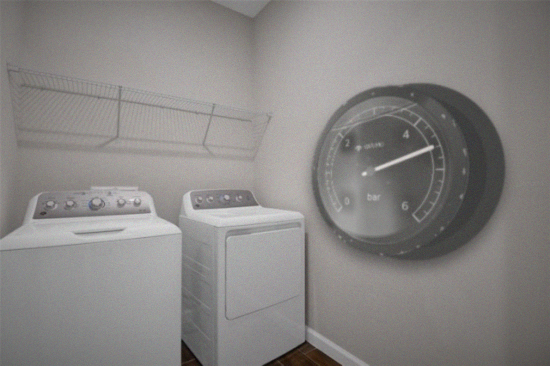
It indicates **4.6** bar
